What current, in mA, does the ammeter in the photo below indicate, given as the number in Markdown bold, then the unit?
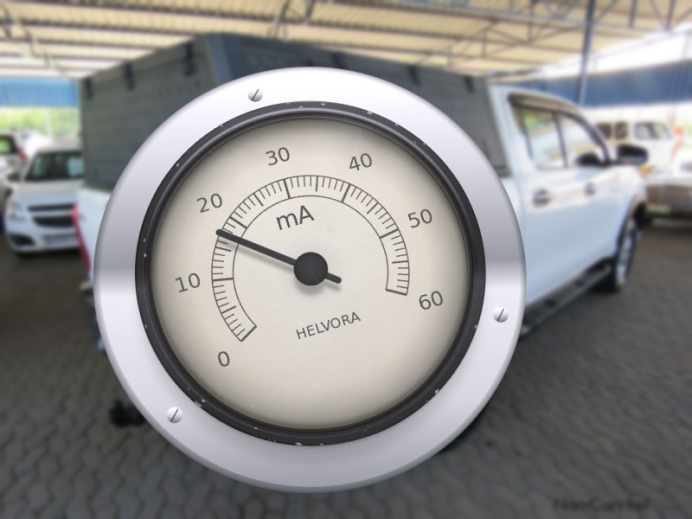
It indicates **17** mA
